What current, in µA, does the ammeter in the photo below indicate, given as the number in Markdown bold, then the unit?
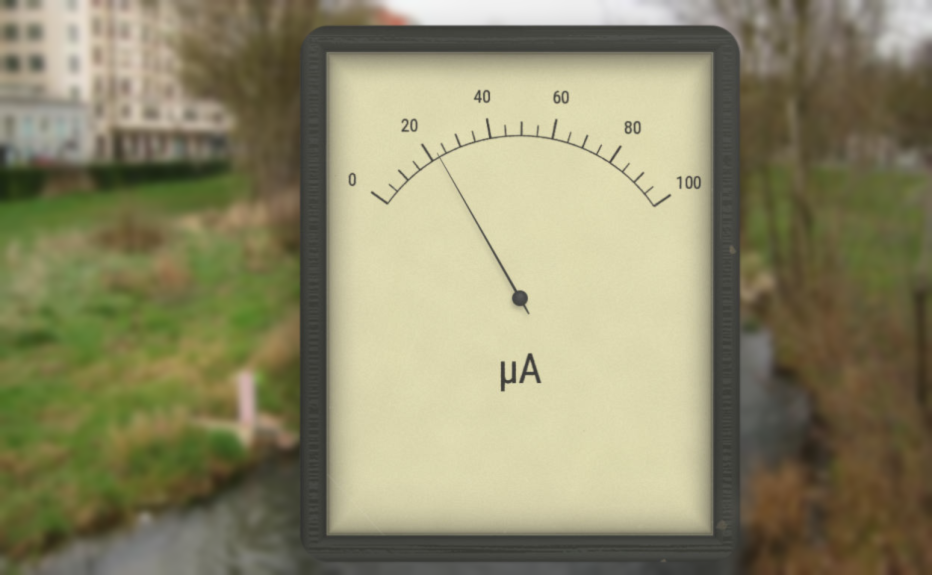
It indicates **22.5** µA
